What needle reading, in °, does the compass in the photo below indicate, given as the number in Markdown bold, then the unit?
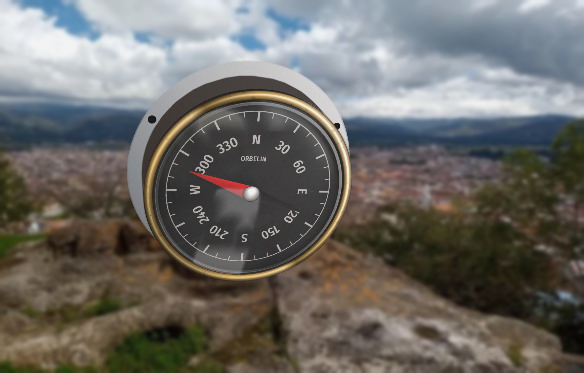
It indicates **290** °
